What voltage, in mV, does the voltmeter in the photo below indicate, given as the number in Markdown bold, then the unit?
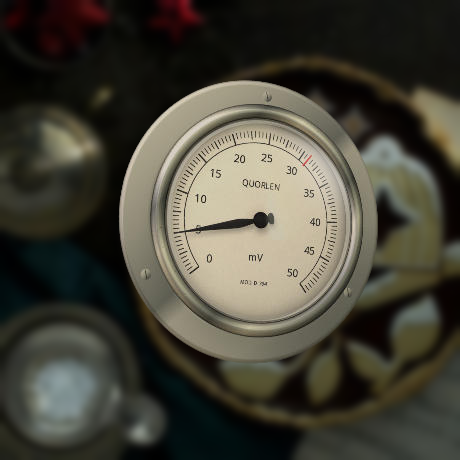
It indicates **5** mV
